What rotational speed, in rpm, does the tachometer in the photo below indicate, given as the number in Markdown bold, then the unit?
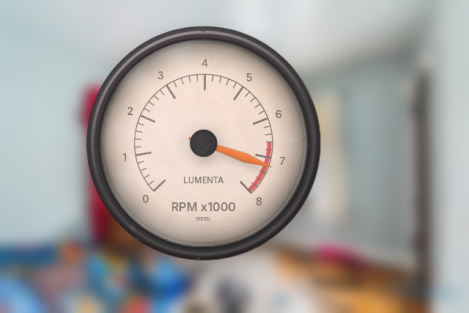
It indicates **7200** rpm
